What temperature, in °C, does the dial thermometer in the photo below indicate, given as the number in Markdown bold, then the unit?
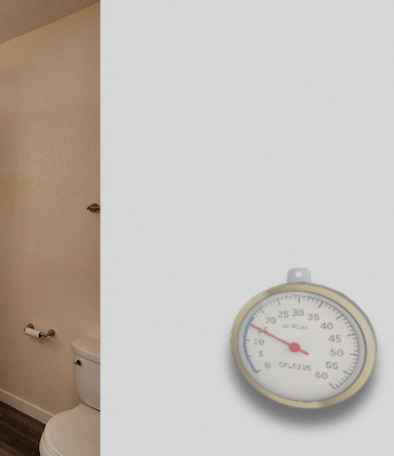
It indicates **15** °C
